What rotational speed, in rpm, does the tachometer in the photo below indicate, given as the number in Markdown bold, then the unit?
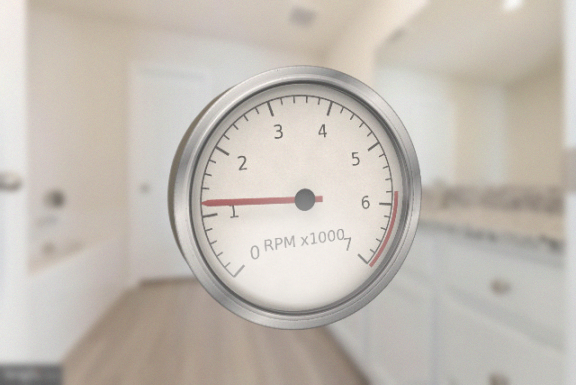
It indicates **1200** rpm
